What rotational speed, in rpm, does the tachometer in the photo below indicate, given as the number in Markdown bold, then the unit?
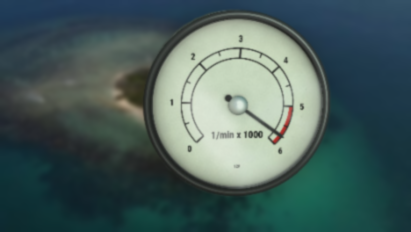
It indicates **5750** rpm
